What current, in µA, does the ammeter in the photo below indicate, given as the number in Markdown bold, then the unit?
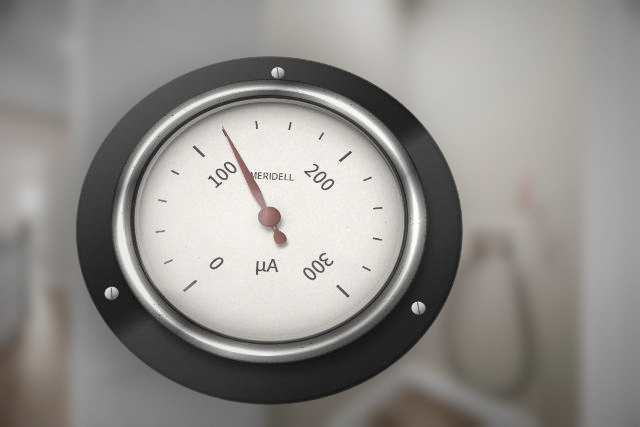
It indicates **120** µA
